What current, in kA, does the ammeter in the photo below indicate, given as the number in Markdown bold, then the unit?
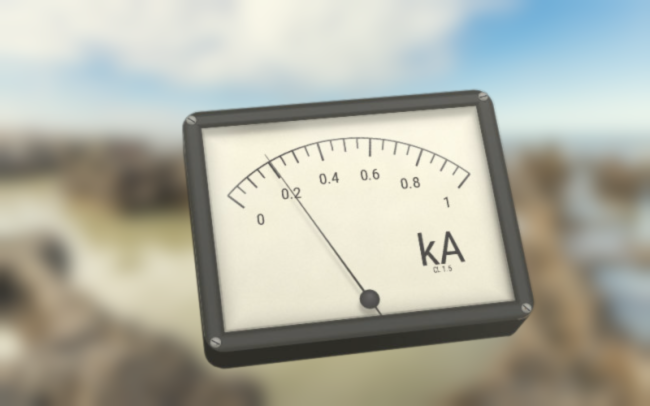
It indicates **0.2** kA
